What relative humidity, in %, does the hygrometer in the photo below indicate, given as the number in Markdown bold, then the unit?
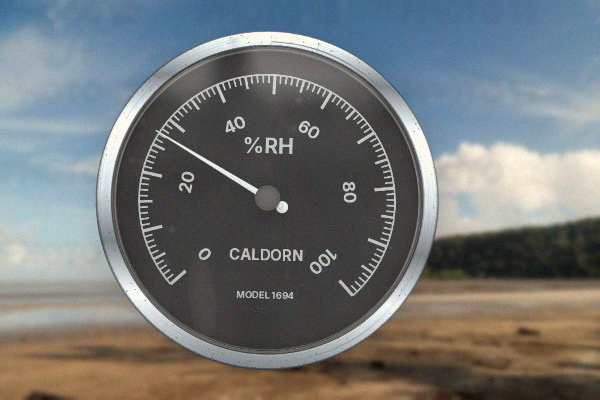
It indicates **27** %
